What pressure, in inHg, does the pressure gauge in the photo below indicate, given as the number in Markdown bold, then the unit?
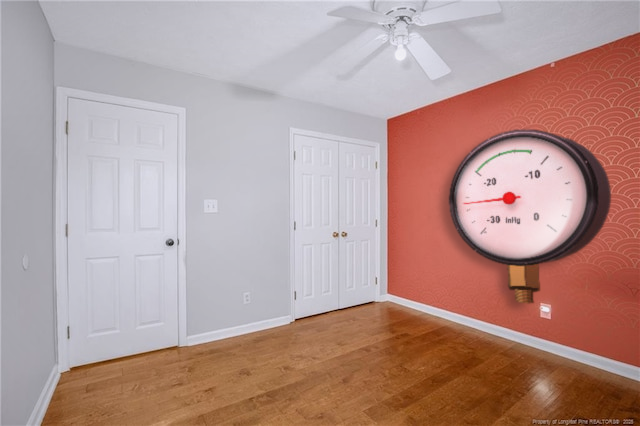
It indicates **-25** inHg
